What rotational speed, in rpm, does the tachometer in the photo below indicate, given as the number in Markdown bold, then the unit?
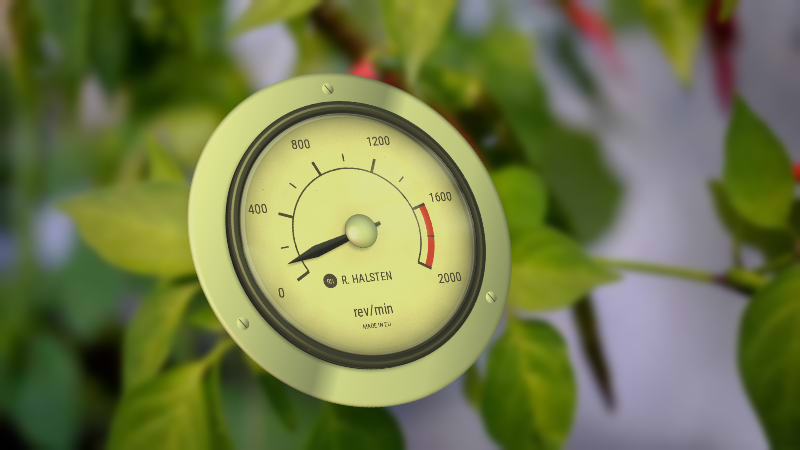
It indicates **100** rpm
